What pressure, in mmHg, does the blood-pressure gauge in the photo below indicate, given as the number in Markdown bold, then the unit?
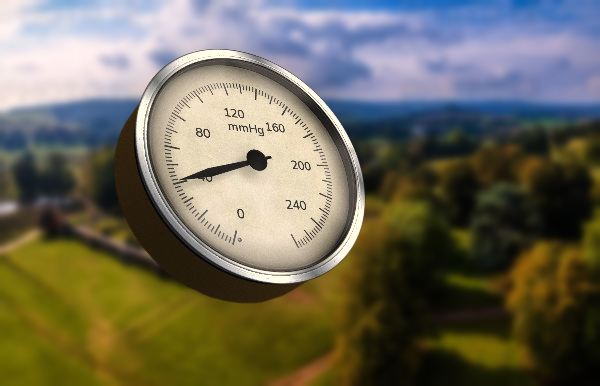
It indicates **40** mmHg
